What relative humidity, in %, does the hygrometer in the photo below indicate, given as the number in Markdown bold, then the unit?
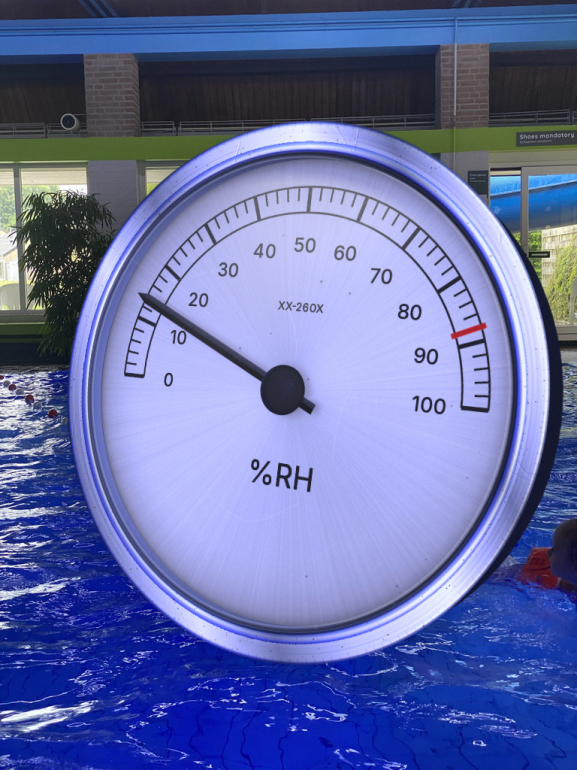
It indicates **14** %
